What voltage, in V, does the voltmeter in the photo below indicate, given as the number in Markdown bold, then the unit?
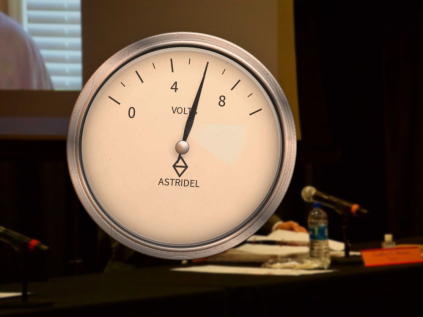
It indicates **6** V
